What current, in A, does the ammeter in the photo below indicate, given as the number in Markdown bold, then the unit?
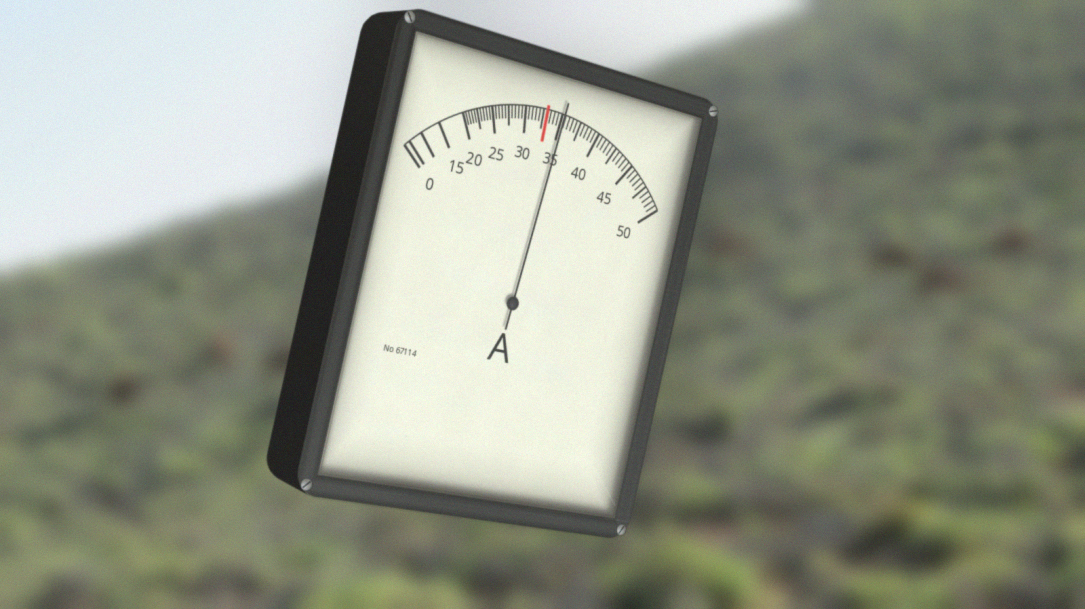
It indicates **35** A
